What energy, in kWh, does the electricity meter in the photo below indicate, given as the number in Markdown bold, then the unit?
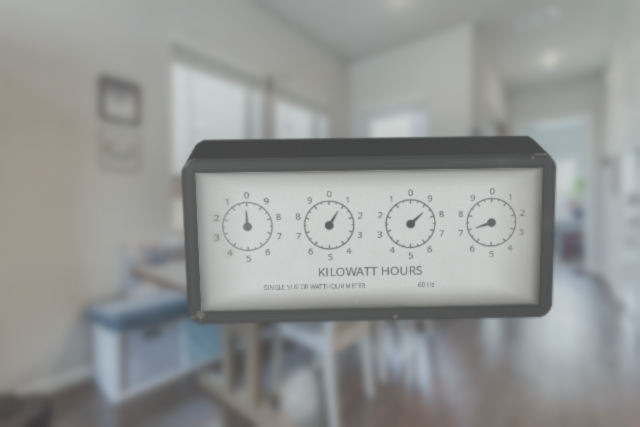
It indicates **87** kWh
